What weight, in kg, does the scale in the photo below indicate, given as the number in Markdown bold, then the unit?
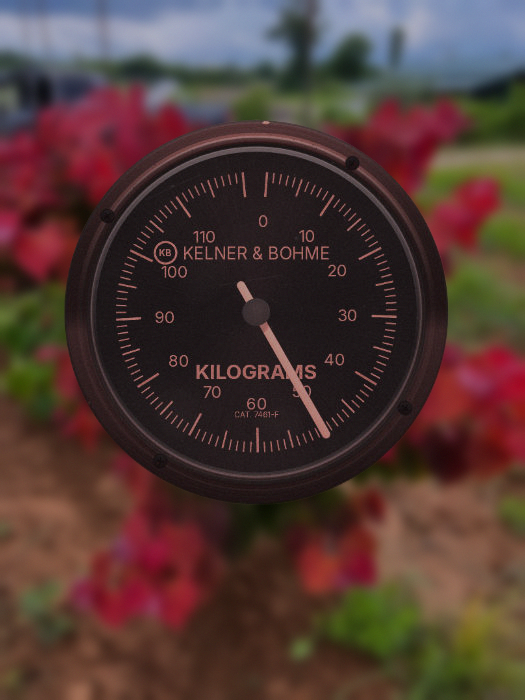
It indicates **50** kg
